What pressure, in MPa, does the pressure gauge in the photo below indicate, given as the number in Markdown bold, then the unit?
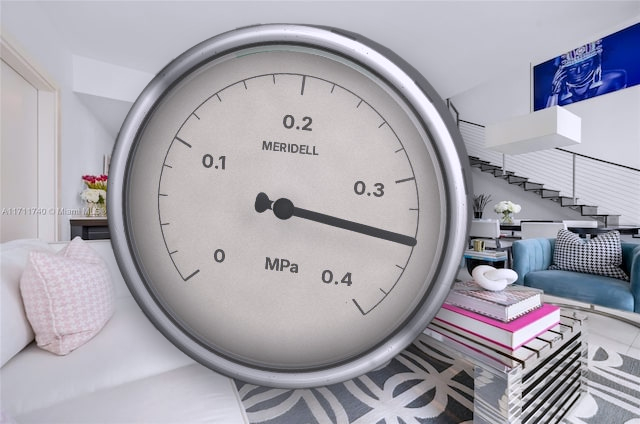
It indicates **0.34** MPa
